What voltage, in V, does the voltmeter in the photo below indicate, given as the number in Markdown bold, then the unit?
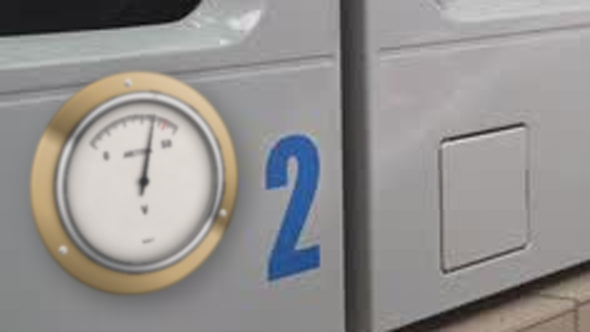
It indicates **35** V
